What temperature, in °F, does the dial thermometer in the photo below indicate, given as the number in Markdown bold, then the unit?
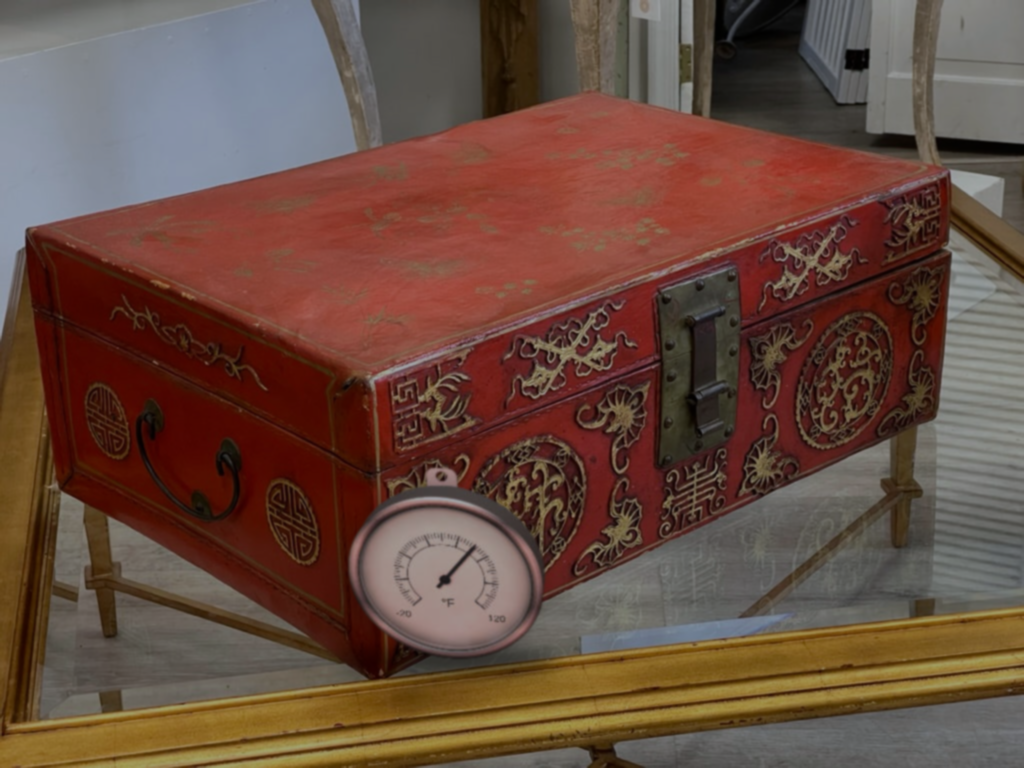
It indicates **70** °F
